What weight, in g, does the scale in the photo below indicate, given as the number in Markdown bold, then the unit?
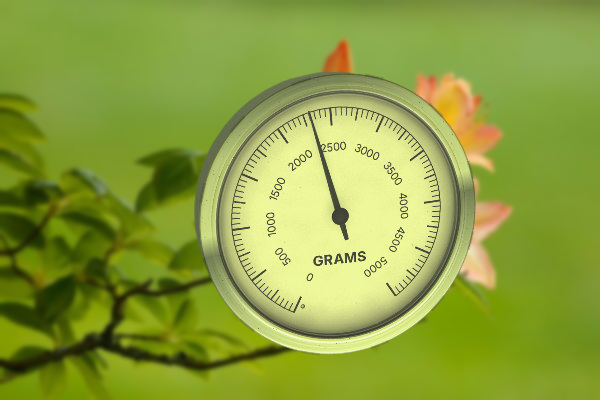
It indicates **2300** g
